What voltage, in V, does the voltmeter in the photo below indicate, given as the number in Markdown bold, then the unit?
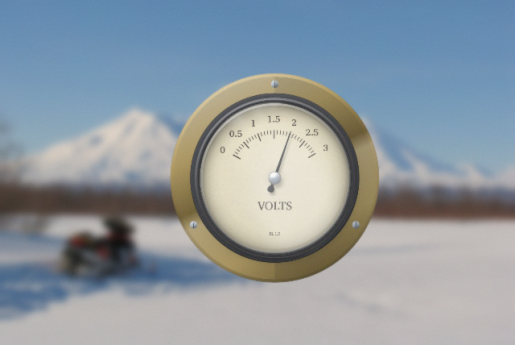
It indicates **2** V
